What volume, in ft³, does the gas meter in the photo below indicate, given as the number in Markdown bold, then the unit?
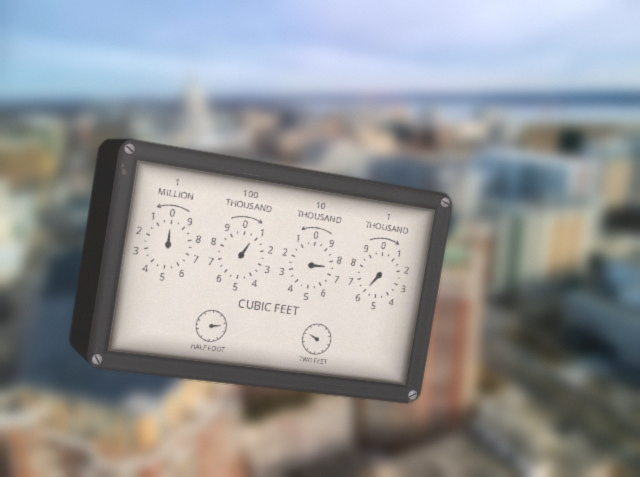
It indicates **7600** ft³
